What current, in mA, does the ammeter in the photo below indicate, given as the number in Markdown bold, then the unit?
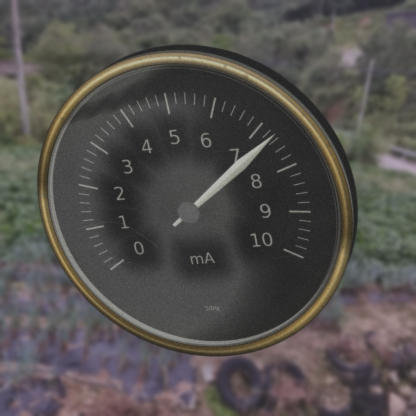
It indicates **7.3** mA
